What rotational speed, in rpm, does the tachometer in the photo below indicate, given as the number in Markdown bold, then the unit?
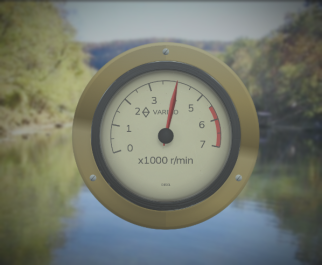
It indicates **4000** rpm
